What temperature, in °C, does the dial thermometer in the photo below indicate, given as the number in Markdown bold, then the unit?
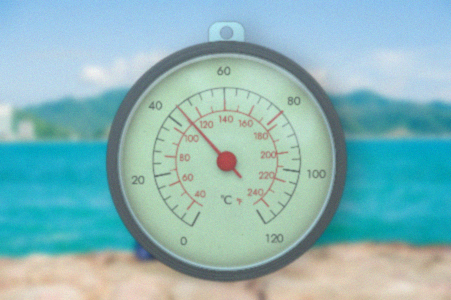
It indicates **44** °C
